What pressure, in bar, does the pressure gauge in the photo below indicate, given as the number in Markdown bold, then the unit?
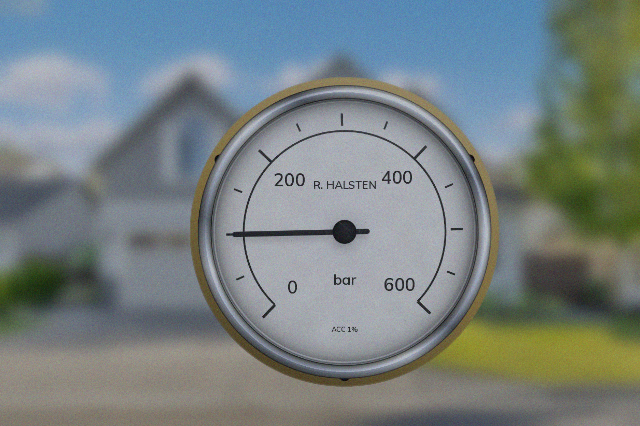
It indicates **100** bar
